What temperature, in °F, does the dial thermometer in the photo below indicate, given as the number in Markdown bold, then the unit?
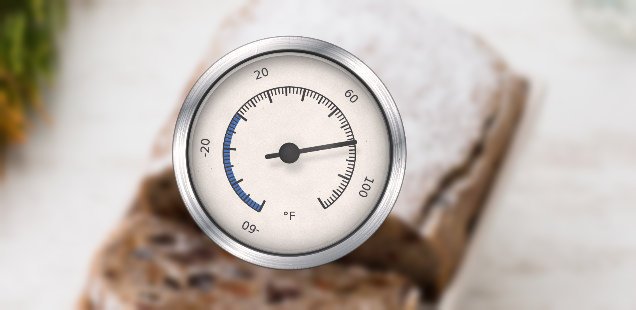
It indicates **80** °F
